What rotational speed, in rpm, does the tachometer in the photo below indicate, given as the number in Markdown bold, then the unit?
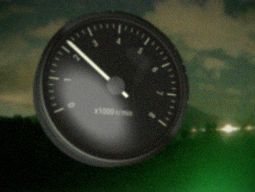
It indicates **2200** rpm
